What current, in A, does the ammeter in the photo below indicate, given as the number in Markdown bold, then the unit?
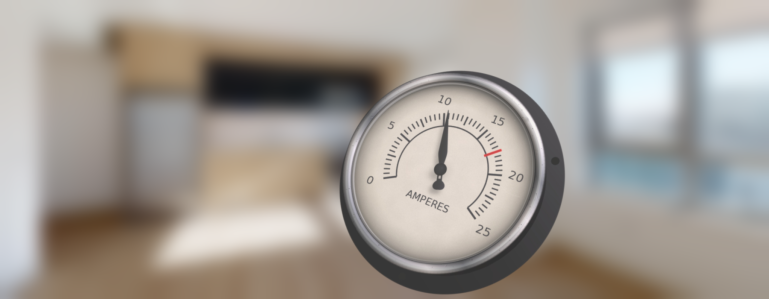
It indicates **10.5** A
